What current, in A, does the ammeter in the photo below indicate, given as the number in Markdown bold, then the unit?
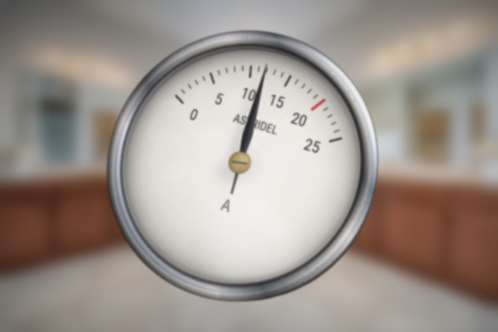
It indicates **12** A
